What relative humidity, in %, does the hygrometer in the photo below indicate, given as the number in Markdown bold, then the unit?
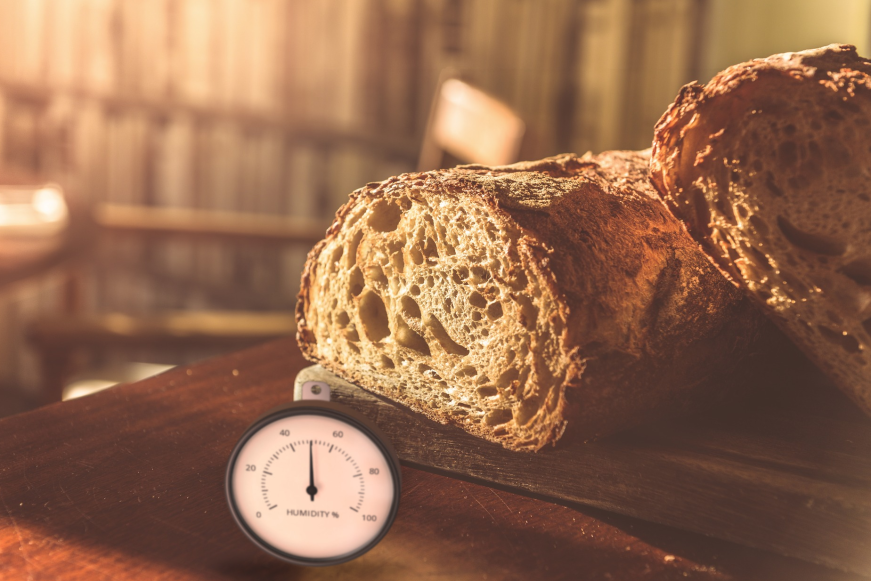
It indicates **50** %
